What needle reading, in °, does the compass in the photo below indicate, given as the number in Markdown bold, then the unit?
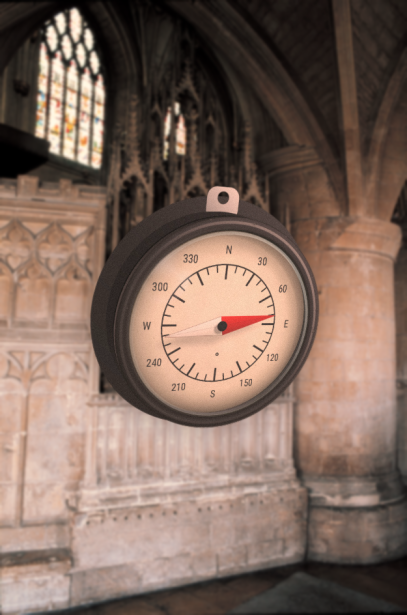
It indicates **80** °
